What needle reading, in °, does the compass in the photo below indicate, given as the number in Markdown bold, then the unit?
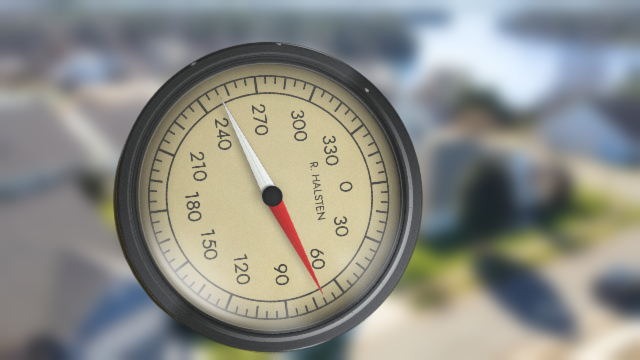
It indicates **70** °
